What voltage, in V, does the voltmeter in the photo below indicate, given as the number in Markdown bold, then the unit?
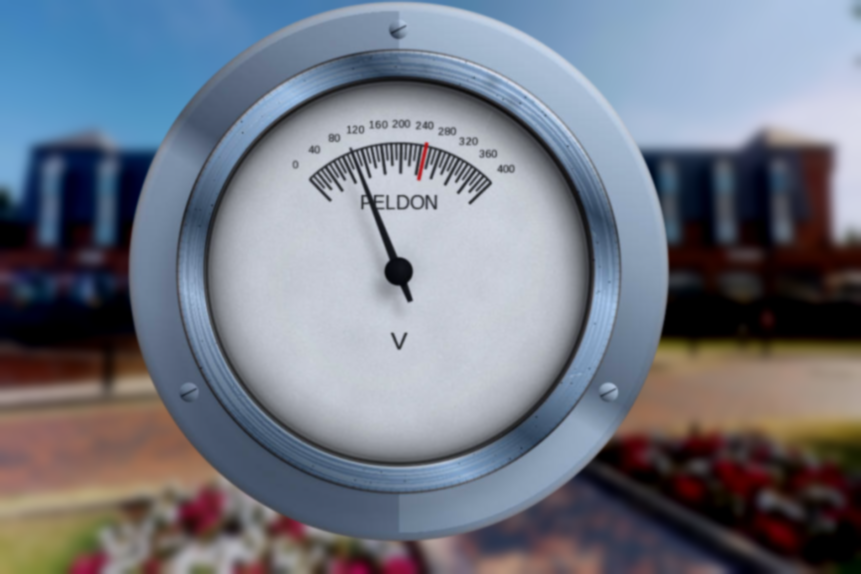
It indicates **100** V
